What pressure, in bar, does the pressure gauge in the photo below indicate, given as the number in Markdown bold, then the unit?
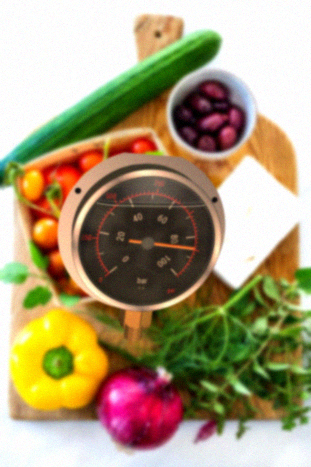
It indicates **85** bar
